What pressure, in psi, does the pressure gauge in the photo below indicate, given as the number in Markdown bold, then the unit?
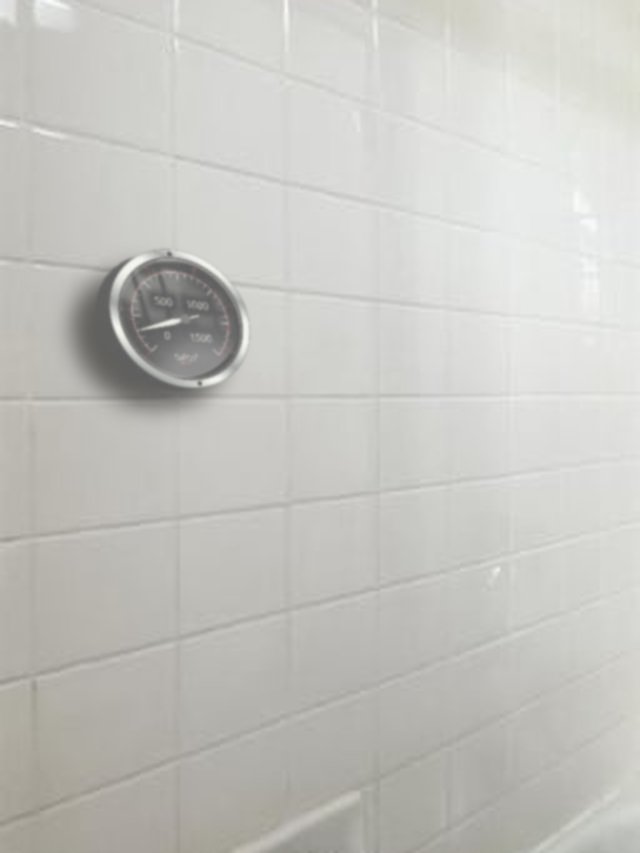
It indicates **150** psi
